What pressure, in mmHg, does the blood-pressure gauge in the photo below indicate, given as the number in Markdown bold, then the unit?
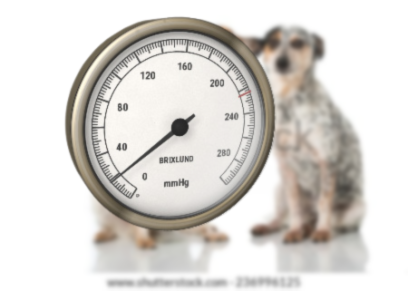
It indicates **20** mmHg
